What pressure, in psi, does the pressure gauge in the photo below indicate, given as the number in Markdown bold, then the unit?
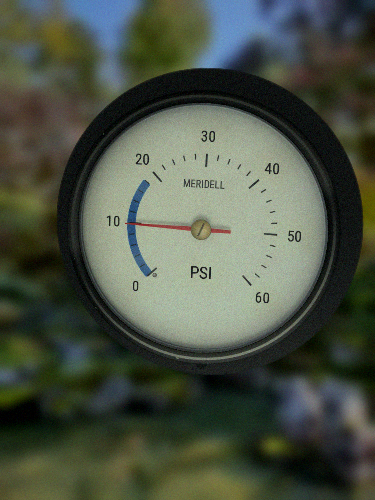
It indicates **10** psi
